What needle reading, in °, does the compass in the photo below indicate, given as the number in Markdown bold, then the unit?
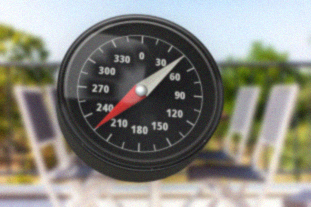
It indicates **225** °
